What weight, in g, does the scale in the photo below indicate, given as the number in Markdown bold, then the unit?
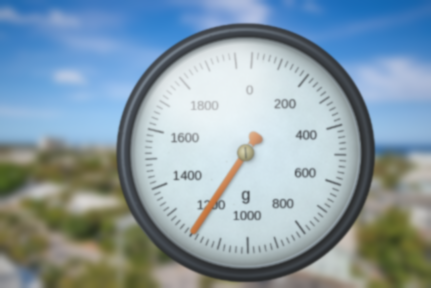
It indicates **1200** g
